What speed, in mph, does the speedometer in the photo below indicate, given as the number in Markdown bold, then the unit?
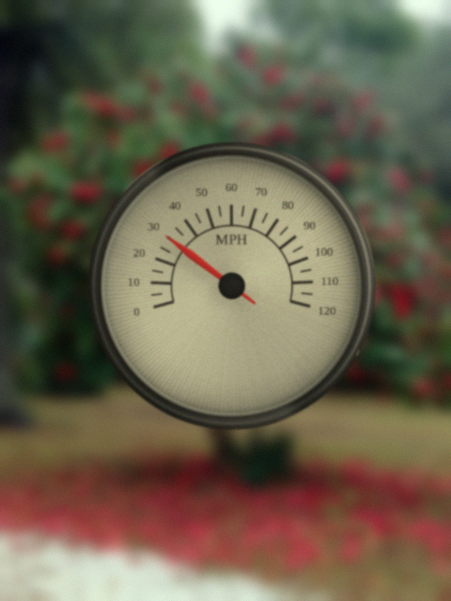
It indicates **30** mph
